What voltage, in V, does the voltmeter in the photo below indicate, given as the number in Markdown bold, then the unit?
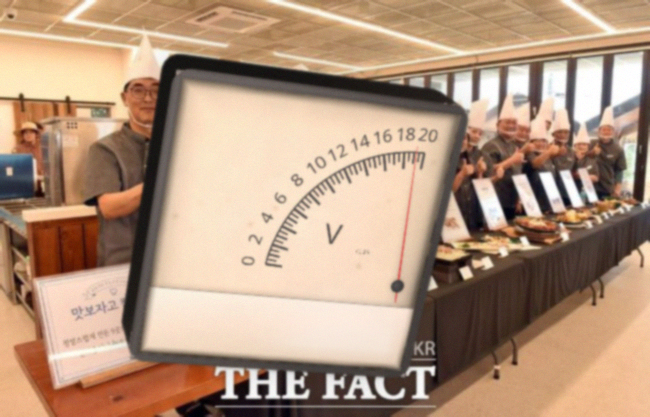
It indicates **19** V
